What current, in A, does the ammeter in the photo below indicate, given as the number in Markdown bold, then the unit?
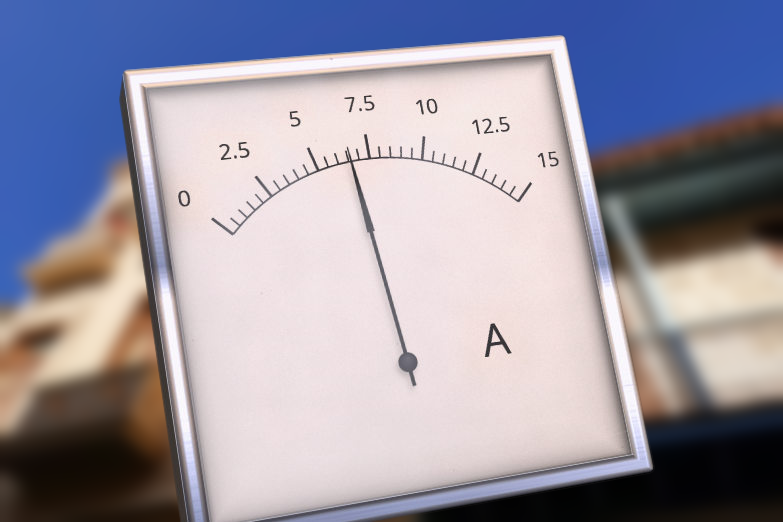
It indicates **6.5** A
